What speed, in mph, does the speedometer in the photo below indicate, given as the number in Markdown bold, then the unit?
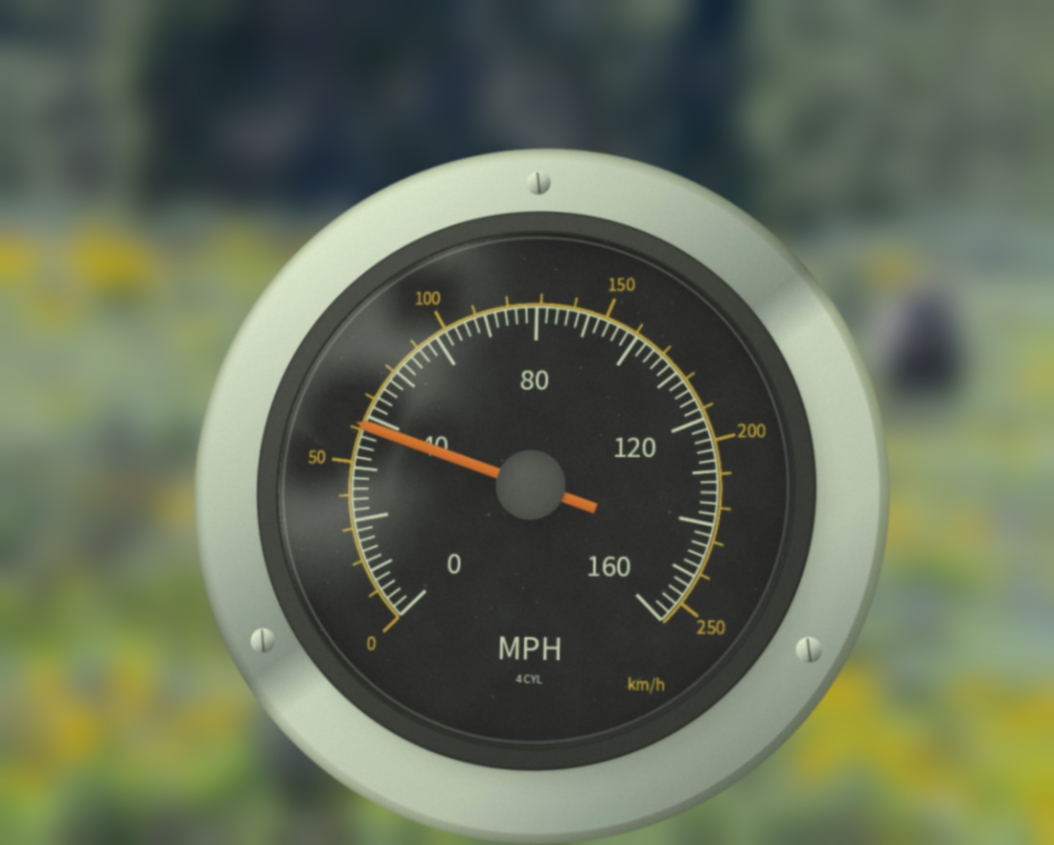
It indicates **38** mph
